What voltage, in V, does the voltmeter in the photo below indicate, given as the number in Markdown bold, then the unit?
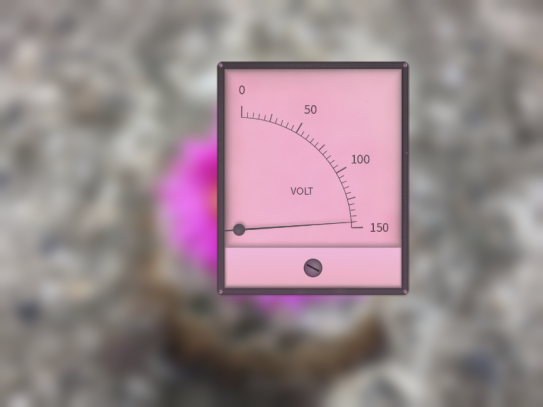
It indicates **145** V
